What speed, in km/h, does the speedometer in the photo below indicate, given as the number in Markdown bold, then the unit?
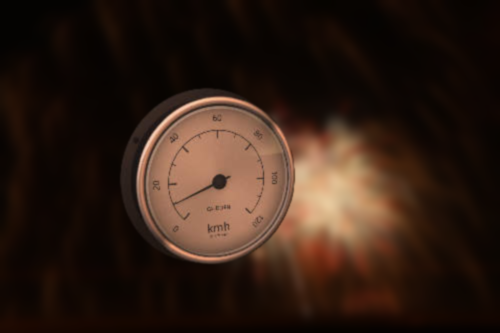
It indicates **10** km/h
